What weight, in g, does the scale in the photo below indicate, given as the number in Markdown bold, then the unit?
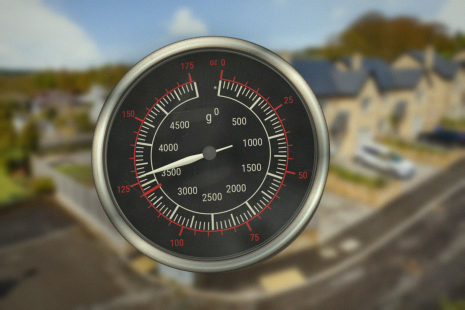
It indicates **3600** g
